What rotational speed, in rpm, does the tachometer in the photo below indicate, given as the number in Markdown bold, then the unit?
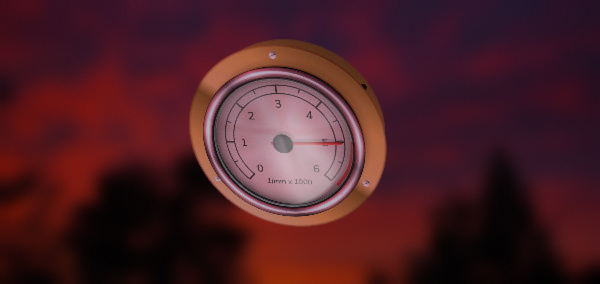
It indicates **5000** rpm
